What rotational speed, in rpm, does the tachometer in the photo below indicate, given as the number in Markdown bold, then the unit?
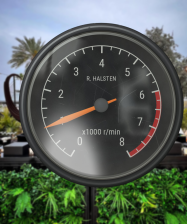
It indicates **1000** rpm
